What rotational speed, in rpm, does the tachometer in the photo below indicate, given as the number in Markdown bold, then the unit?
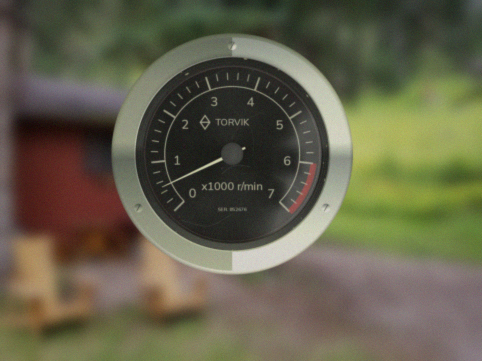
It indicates **500** rpm
